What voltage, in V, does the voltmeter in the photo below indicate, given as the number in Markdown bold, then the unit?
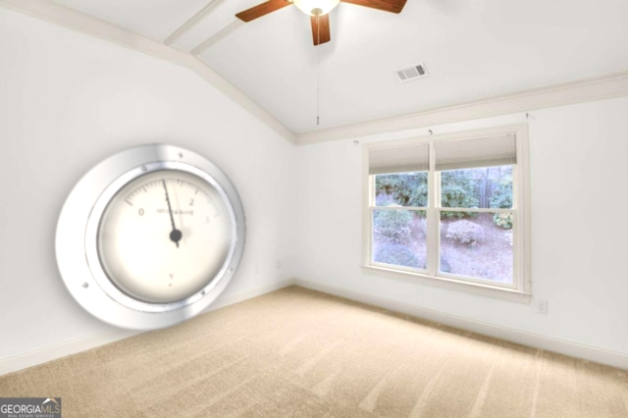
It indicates **1** V
